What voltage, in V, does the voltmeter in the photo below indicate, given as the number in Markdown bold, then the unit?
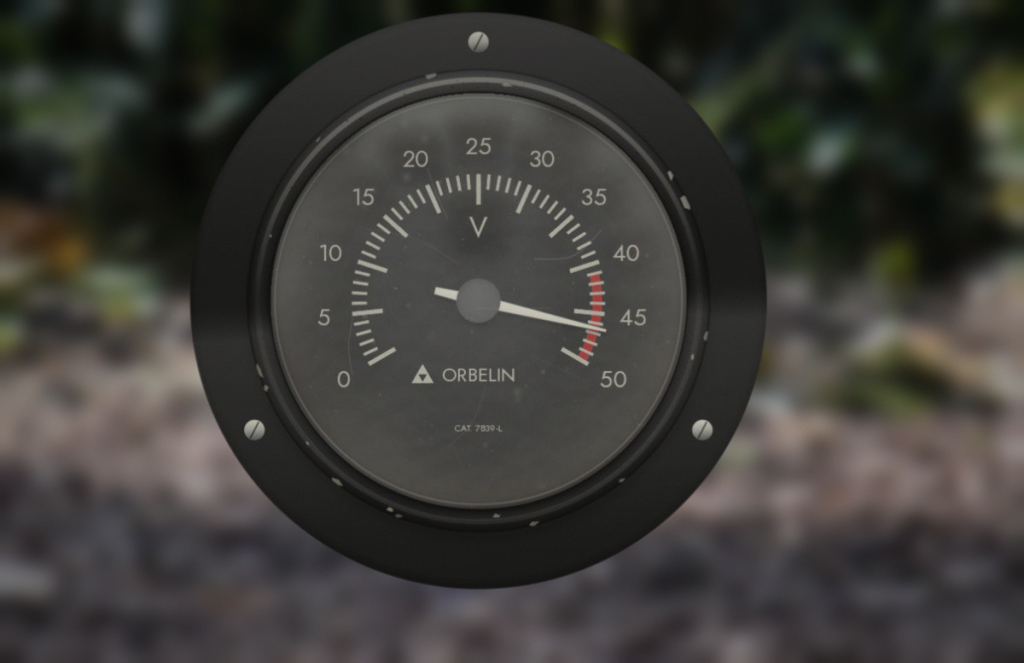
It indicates **46.5** V
